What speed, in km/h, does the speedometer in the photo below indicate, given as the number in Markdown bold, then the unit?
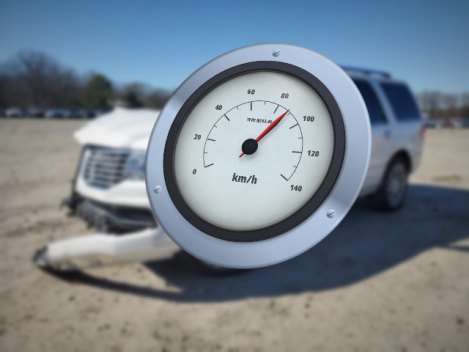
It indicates **90** km/h
